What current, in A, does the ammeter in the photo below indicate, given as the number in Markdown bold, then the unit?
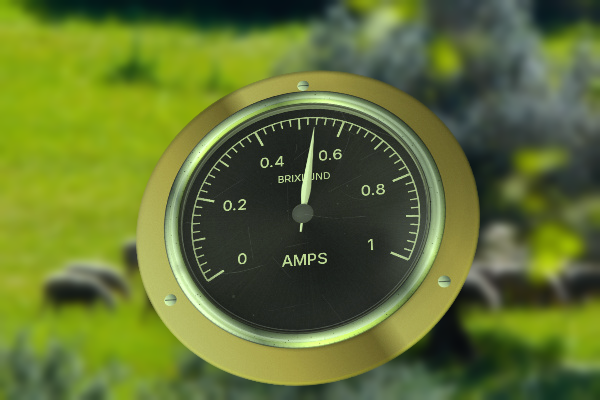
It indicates **0.54** A
